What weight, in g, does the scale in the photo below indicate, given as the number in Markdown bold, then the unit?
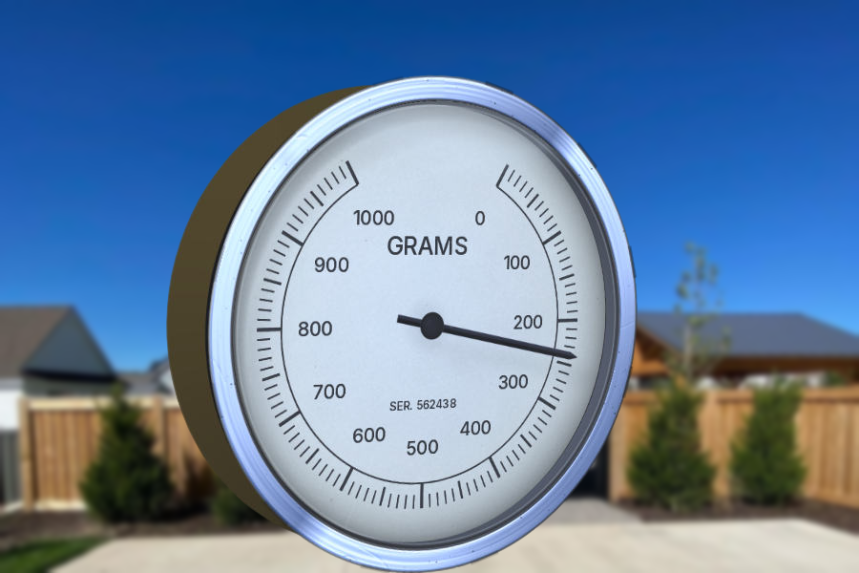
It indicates **240** g
